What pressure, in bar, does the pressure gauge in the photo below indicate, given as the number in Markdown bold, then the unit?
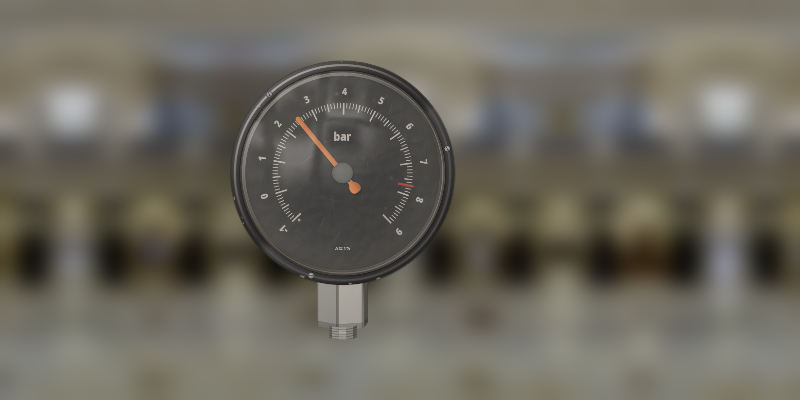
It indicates **2.5** bar
